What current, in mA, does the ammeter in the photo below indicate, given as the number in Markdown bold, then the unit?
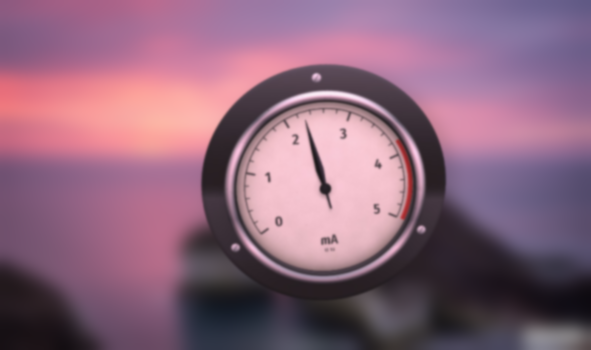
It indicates **2.3** mA
